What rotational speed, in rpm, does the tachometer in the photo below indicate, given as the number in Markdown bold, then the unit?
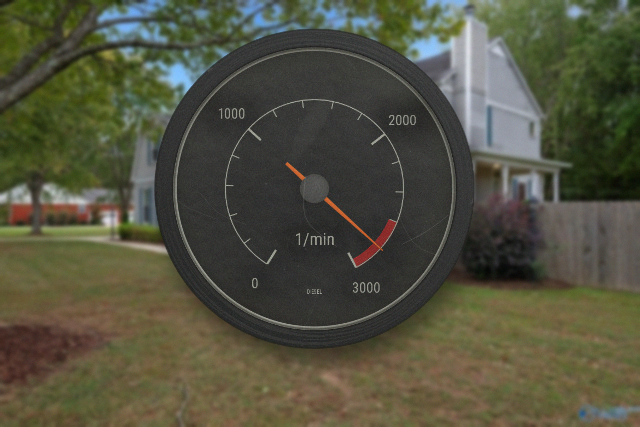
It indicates **2800** rpm
